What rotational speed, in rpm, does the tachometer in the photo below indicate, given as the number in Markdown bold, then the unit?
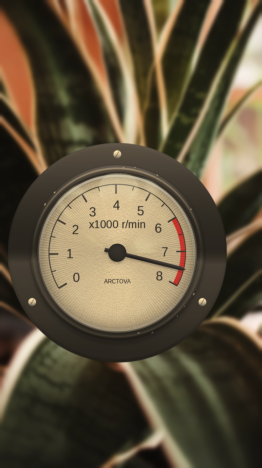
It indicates **7500** rpm
